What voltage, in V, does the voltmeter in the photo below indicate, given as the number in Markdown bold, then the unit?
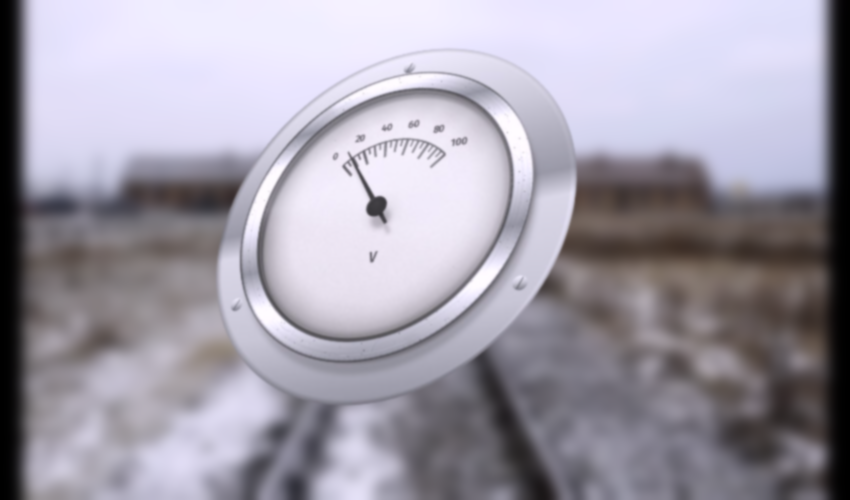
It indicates **10** V
